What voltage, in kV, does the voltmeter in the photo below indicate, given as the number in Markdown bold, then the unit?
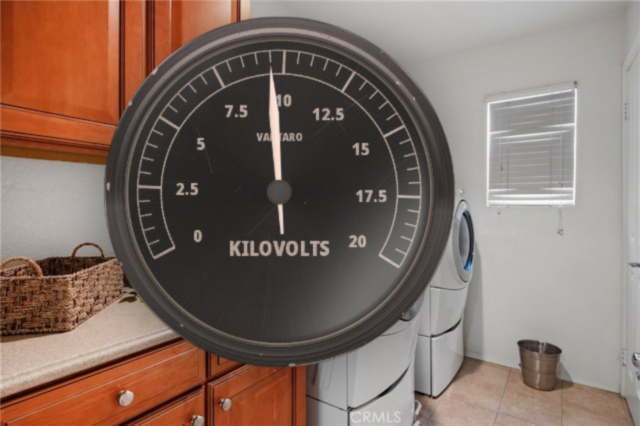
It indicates **9.5** kV
